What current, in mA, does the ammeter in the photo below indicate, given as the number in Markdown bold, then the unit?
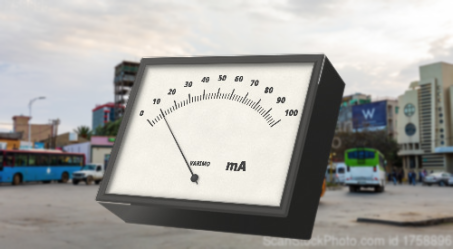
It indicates **10** mA
